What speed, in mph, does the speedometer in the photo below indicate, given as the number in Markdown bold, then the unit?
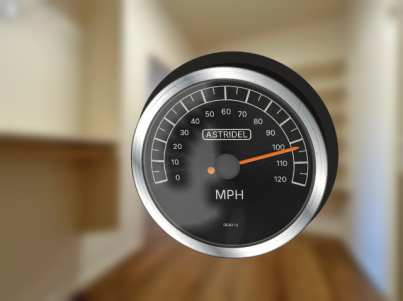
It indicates **102.5** mph
